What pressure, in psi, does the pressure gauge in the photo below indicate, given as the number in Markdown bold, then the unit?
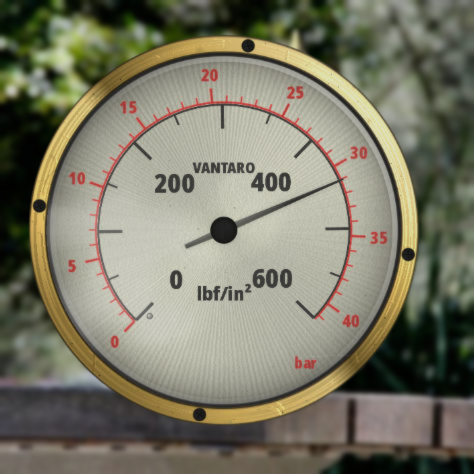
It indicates **450** psi
